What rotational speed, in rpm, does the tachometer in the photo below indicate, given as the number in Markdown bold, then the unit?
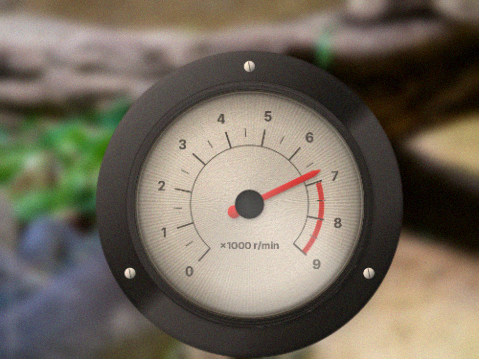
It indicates **6750** rpm
